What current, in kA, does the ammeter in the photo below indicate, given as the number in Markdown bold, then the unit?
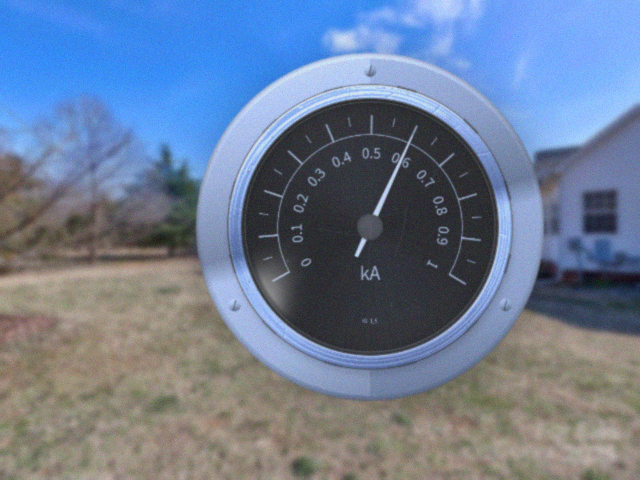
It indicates **0.6** kA
